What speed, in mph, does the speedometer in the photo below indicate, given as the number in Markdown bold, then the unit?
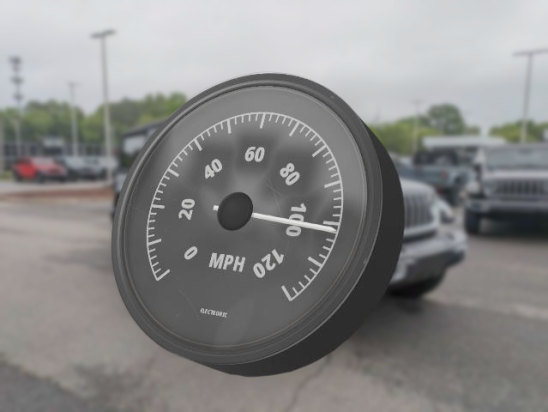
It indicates **102** mph
